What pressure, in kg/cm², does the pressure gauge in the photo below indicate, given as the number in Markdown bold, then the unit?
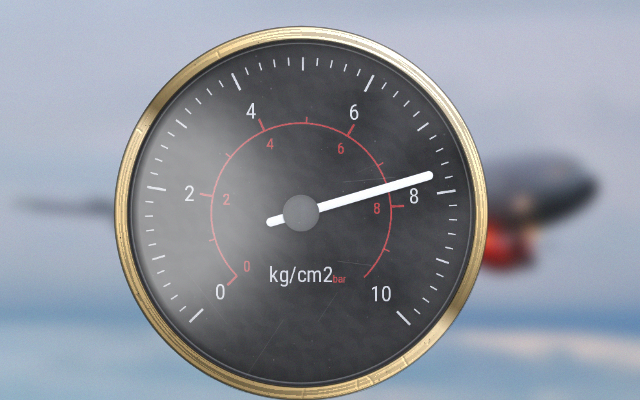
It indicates **7.7** kg/cm²
